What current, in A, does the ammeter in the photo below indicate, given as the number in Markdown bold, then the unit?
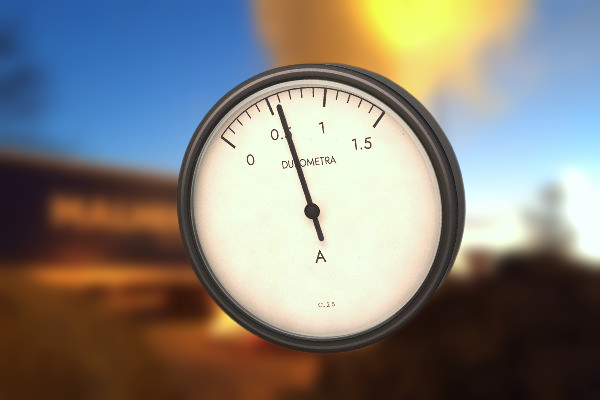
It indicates **0.6** A
